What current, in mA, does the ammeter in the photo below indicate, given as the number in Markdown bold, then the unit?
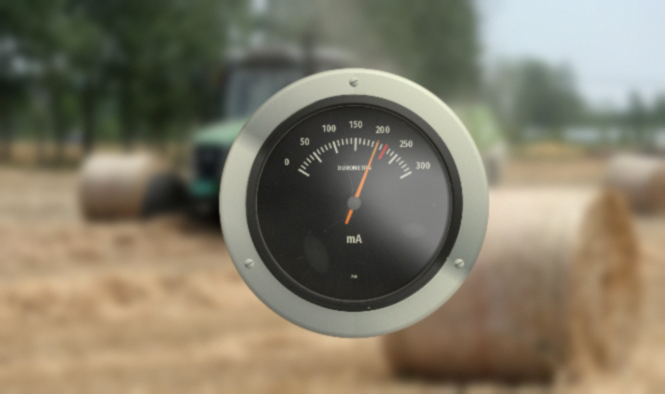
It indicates **200** mA
